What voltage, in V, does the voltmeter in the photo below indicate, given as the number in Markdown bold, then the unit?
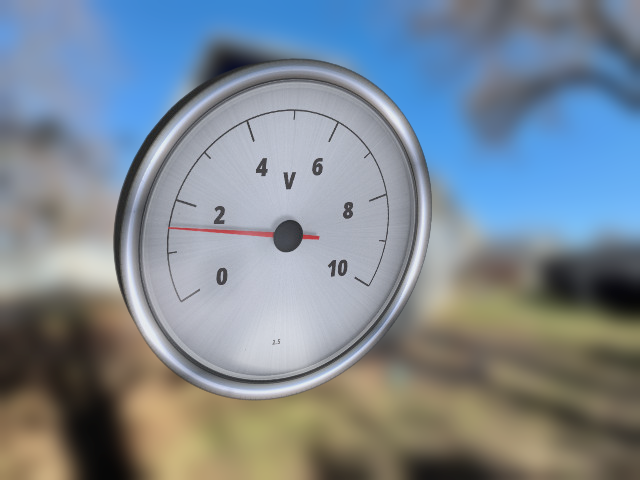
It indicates **1.5** V
